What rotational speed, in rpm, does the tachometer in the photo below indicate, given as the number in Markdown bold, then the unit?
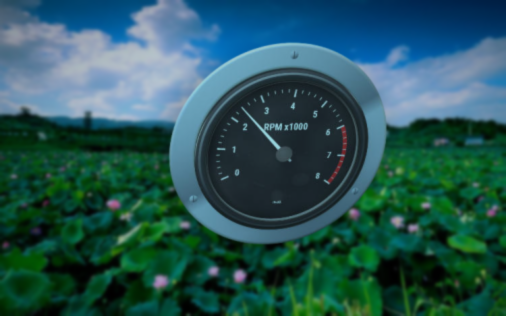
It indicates **2400** rpm
